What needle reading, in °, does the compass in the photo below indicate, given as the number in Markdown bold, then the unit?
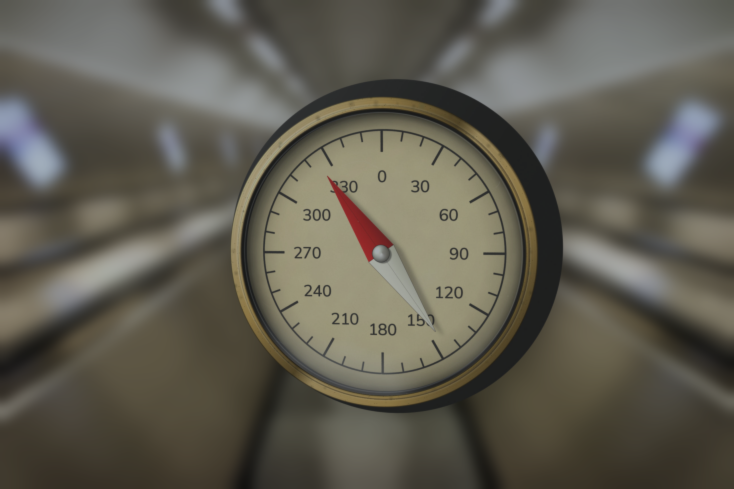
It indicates **325** °
